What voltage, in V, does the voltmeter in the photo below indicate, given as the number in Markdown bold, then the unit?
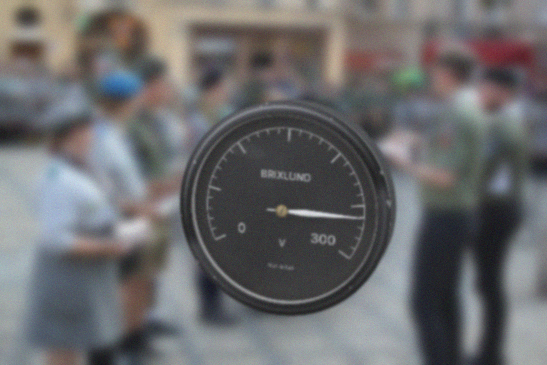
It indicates **260** V
